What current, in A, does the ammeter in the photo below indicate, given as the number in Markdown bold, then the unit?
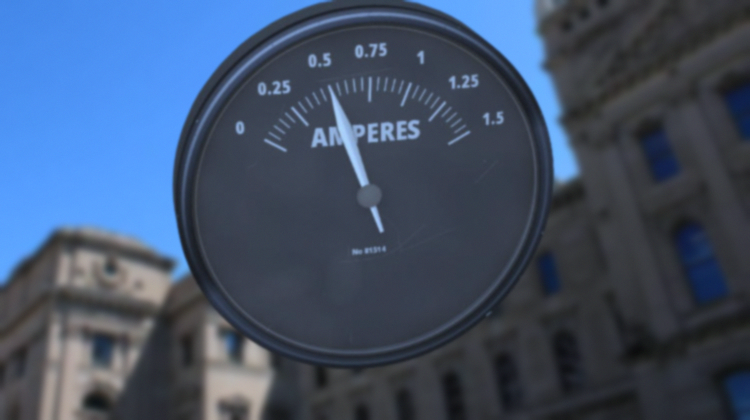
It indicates **0.5** A
